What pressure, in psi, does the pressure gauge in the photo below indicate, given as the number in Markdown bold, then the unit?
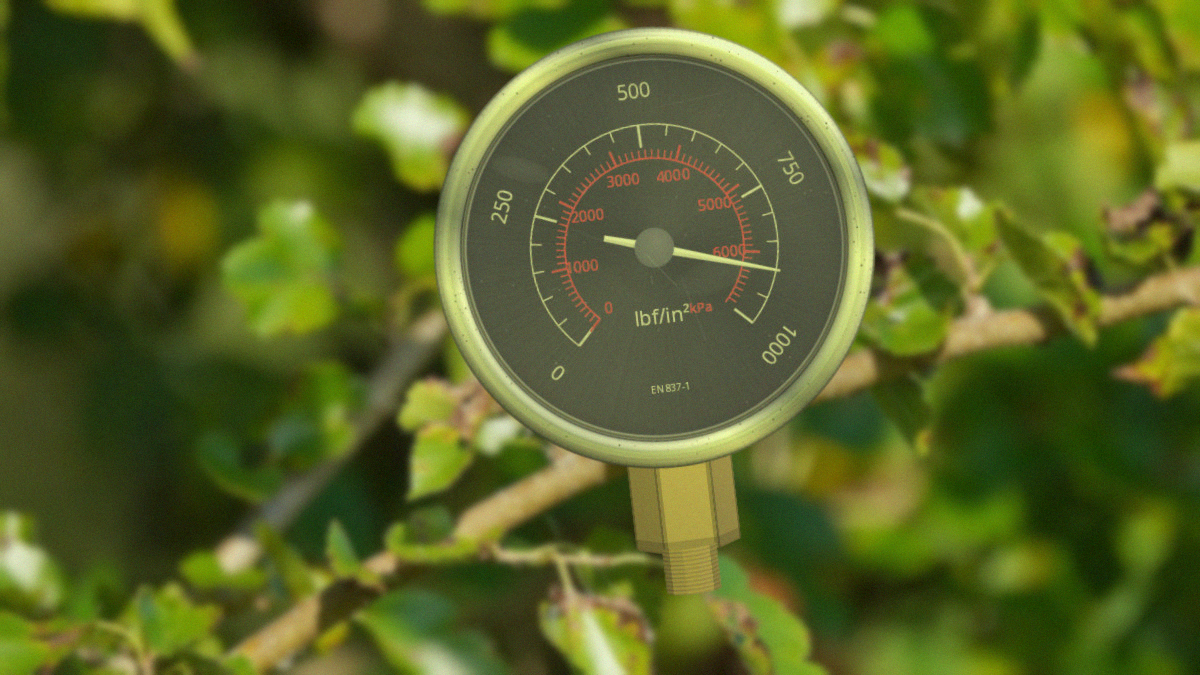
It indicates **900** psi
